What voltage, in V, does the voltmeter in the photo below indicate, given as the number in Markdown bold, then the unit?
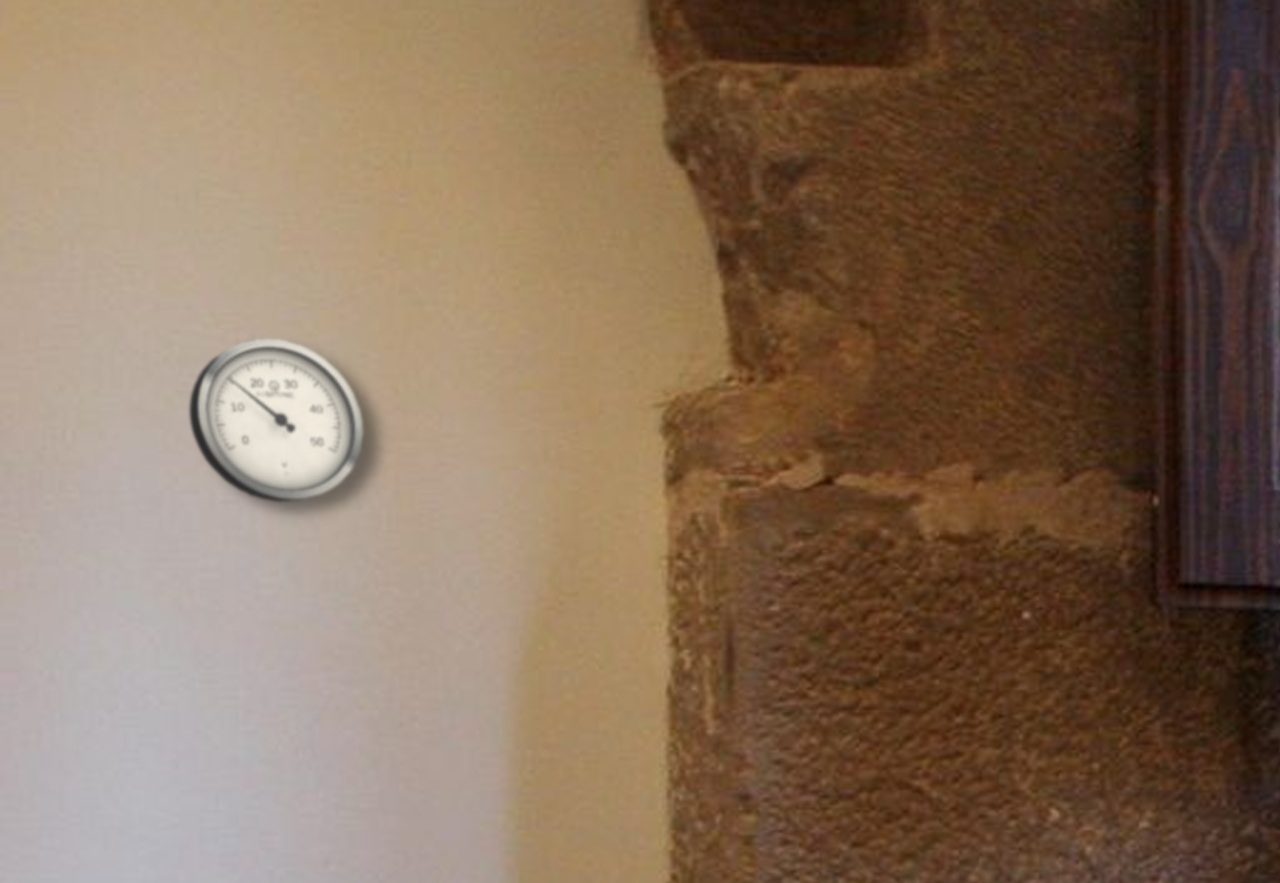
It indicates **15** V
